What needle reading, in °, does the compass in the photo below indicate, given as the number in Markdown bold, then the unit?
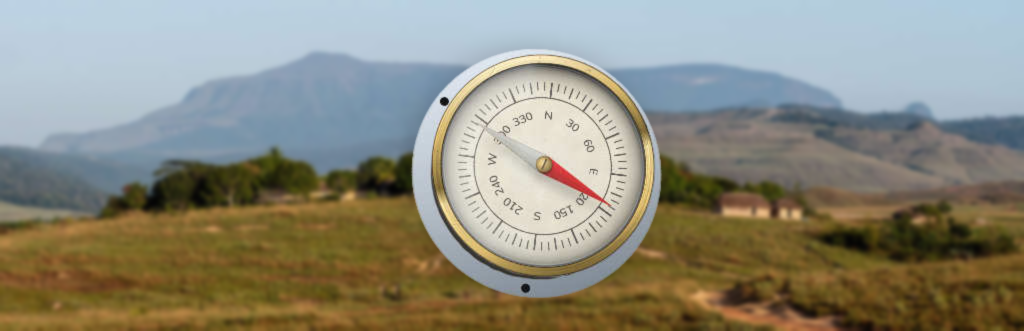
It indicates **115** °
